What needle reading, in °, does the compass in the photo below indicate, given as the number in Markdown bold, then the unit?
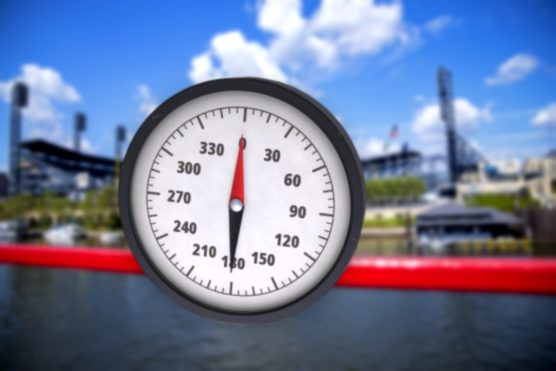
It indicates **0** °
